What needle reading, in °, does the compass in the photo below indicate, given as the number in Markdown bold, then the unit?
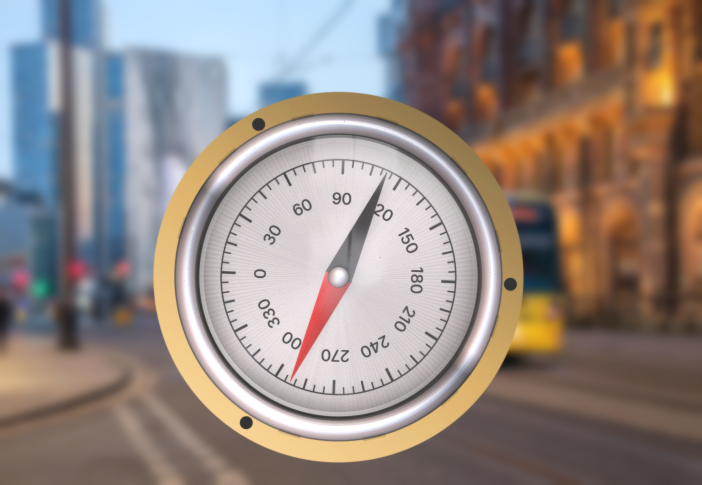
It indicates **292.5** °
